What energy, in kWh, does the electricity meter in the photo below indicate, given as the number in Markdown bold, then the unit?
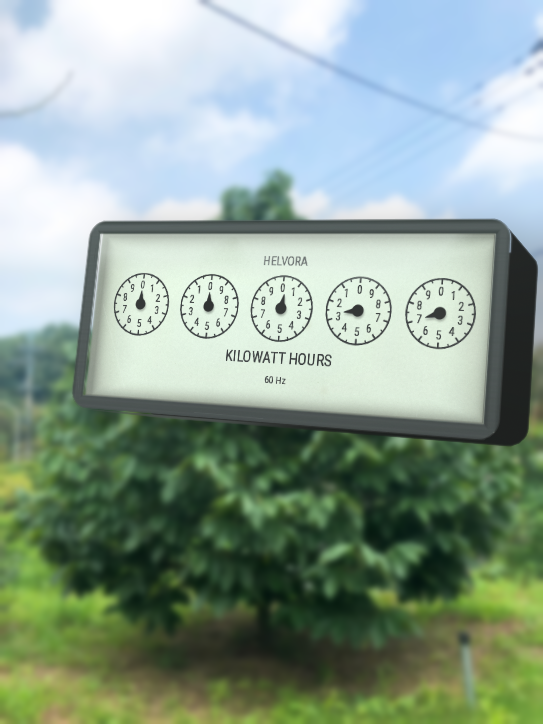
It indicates **27** kWh
